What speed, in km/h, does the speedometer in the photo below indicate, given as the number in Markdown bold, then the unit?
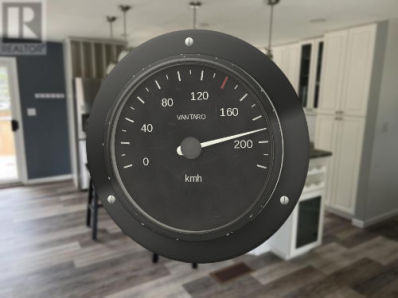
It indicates **190** km/h
